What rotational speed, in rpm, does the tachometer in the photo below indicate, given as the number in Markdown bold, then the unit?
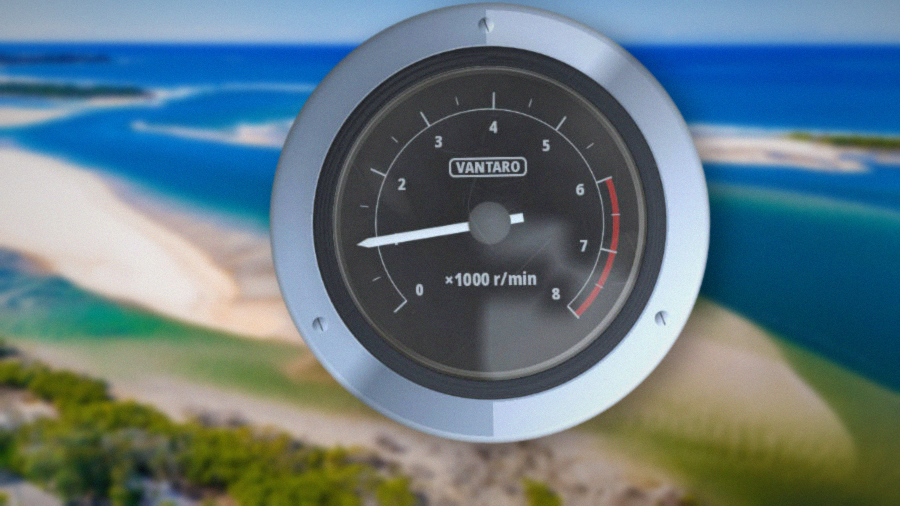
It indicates **1000** rpm
